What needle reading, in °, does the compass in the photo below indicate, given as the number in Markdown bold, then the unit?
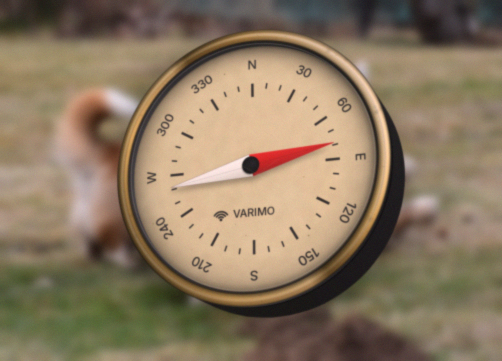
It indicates **80** °
